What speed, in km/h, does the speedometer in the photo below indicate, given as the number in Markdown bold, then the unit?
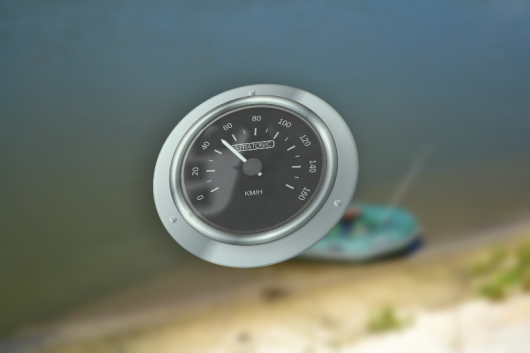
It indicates **50** km/h
